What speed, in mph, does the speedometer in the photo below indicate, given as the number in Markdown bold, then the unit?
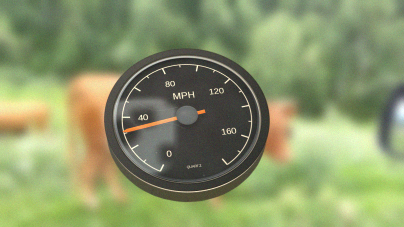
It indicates **30** mph
